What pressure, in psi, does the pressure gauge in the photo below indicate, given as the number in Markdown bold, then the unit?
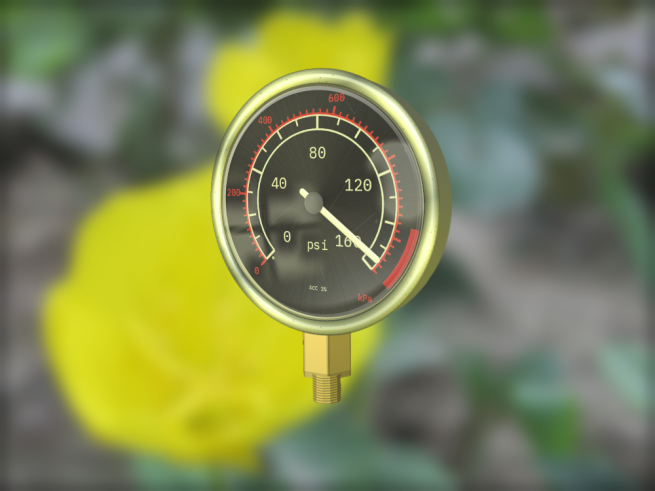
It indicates **155** psi
